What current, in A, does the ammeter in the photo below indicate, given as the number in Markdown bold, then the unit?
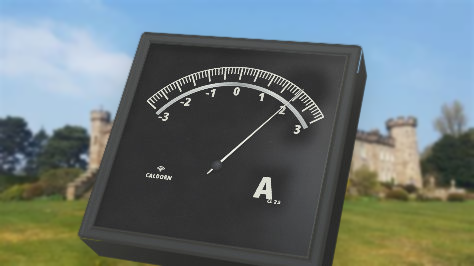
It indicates **2** A
